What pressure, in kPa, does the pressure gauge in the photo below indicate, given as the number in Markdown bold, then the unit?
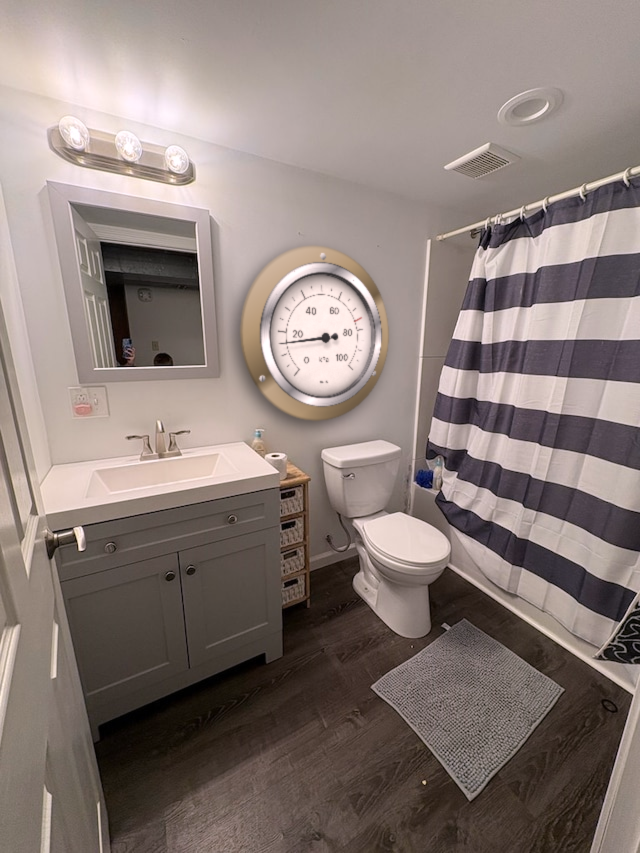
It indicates **15** kPa
